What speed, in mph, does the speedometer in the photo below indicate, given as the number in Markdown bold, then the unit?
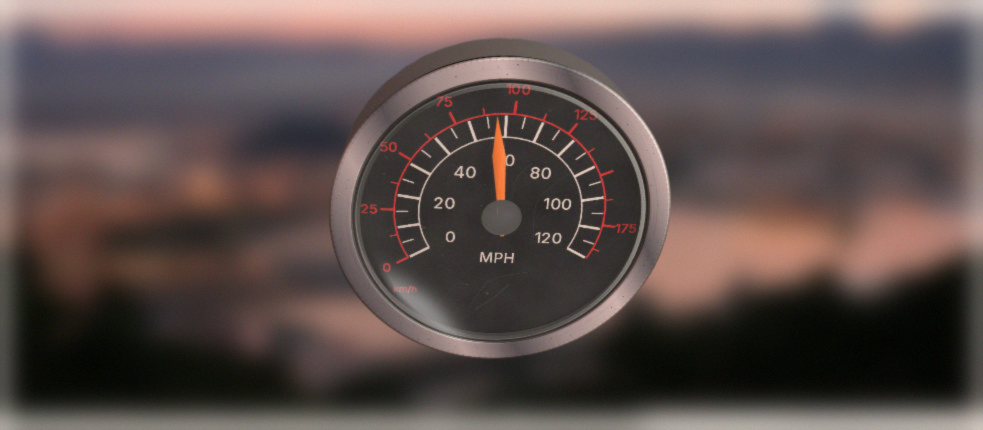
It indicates **57.5** mph
